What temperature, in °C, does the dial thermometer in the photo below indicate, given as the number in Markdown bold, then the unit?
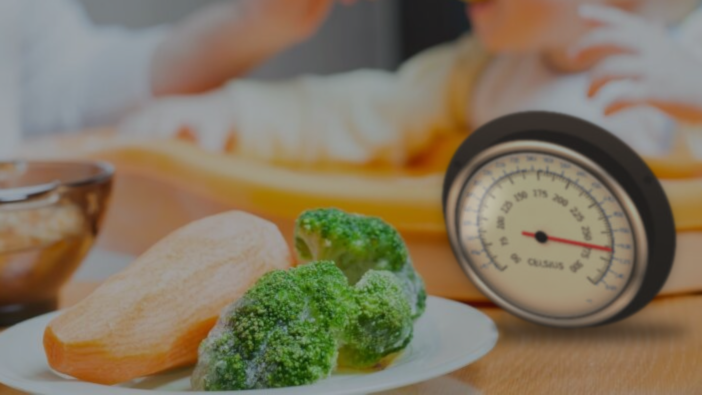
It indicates **262.5** °C
